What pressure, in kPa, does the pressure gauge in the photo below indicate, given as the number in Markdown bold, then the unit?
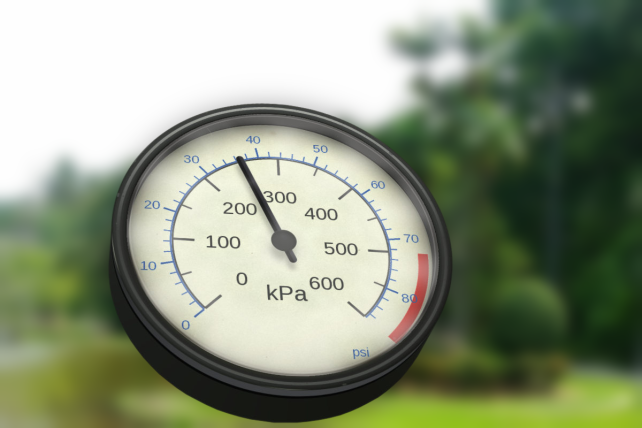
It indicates **250** kPa
